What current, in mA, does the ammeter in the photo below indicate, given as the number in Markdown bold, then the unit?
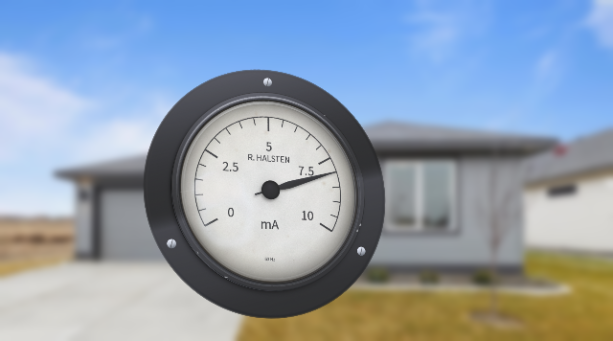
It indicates **8** mA
